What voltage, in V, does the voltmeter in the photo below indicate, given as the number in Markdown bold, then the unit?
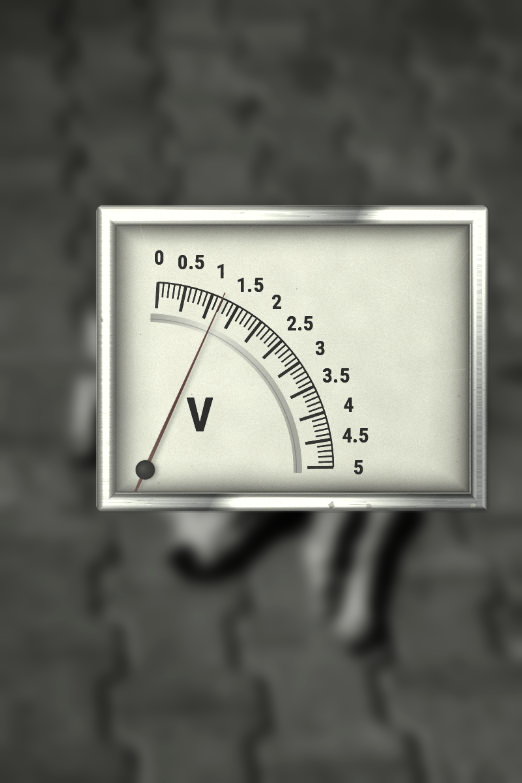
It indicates **1.2** V
